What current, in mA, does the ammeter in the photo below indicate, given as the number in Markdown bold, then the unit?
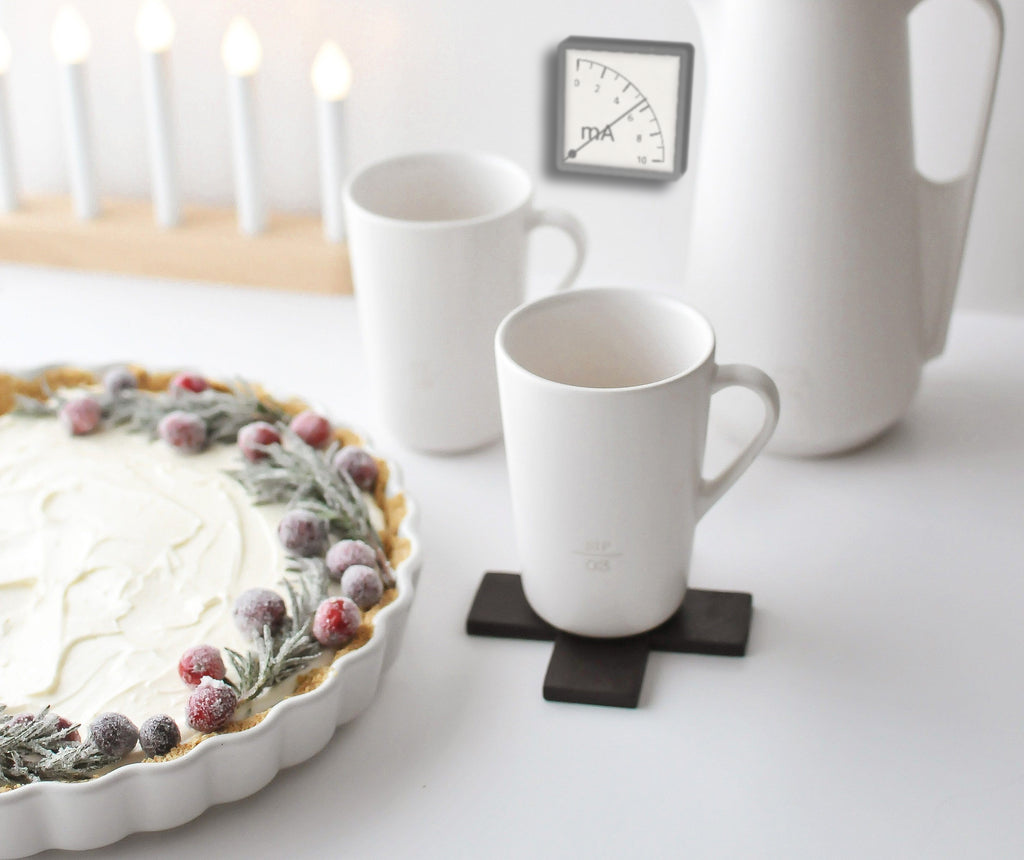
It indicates **5.5** mA
